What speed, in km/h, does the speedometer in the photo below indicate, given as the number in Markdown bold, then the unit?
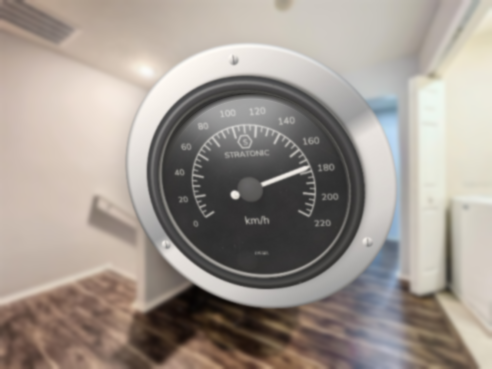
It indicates **175** km/h
